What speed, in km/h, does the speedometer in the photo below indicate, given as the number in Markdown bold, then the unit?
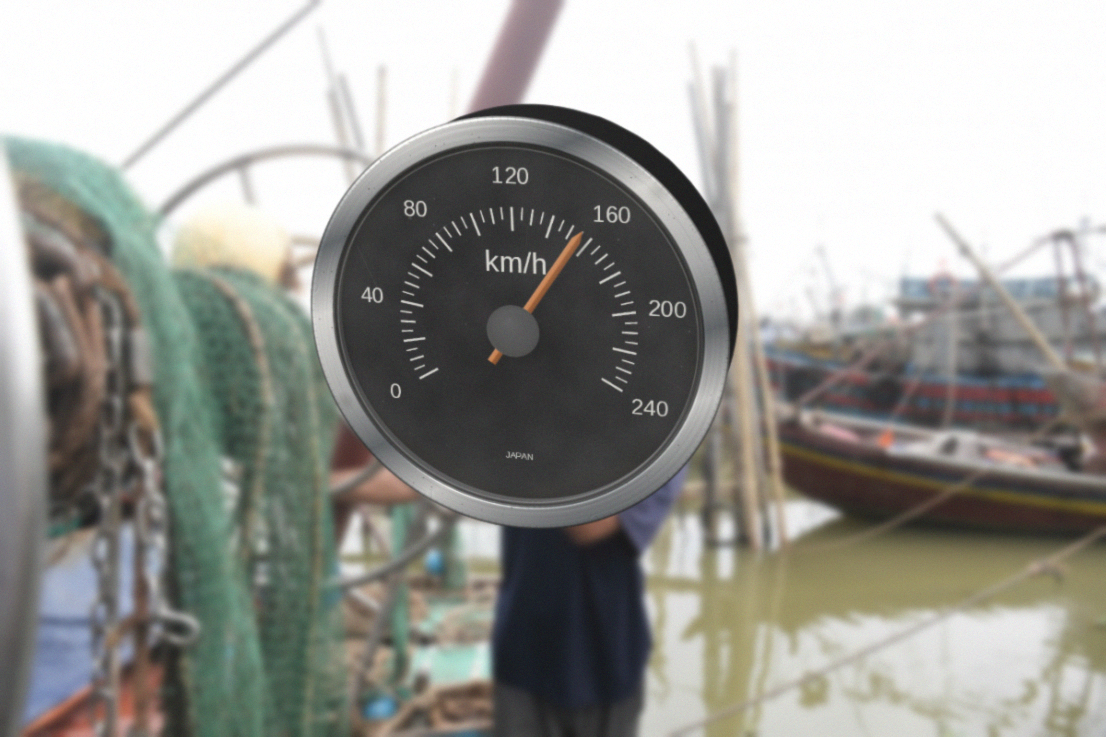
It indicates **155** km/h
